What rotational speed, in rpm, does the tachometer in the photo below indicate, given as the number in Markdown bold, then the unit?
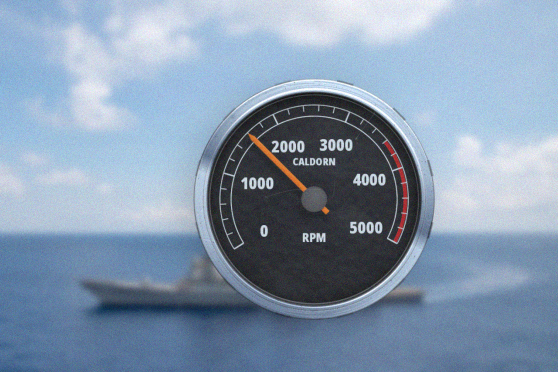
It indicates **1600** rpm
